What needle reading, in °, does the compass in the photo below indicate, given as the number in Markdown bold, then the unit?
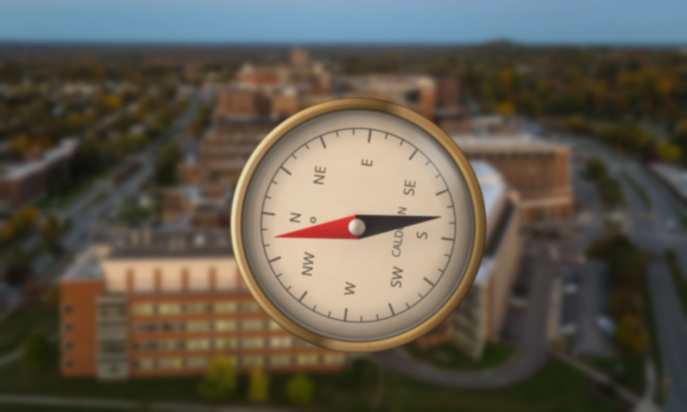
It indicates **345** °
